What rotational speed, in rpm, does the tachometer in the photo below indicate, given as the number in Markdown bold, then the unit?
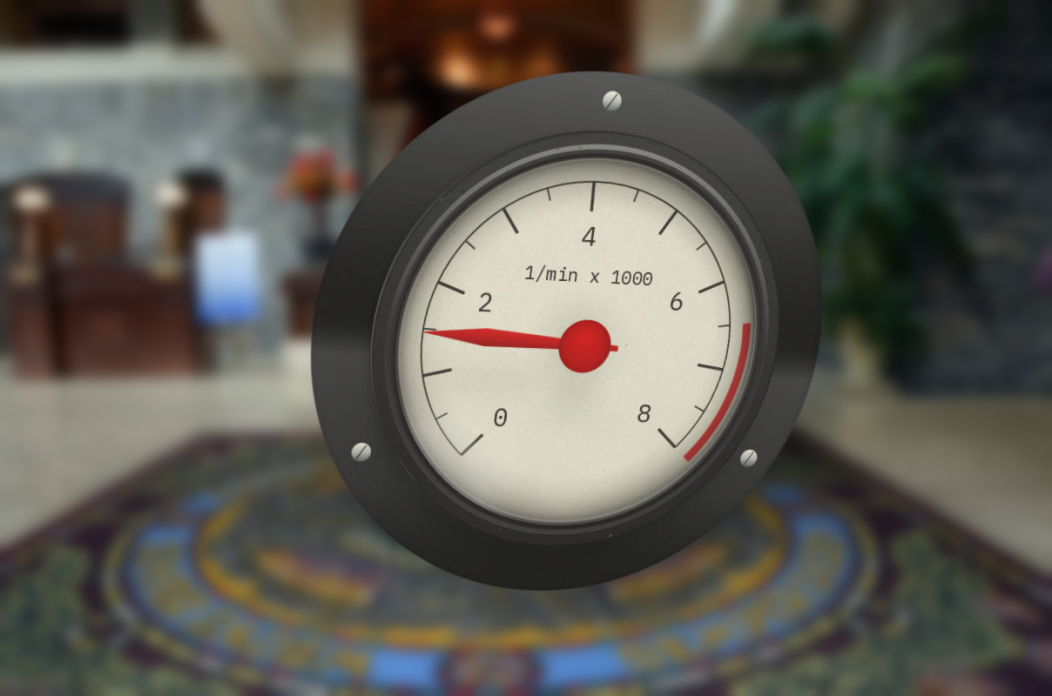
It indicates **1500** rpm
